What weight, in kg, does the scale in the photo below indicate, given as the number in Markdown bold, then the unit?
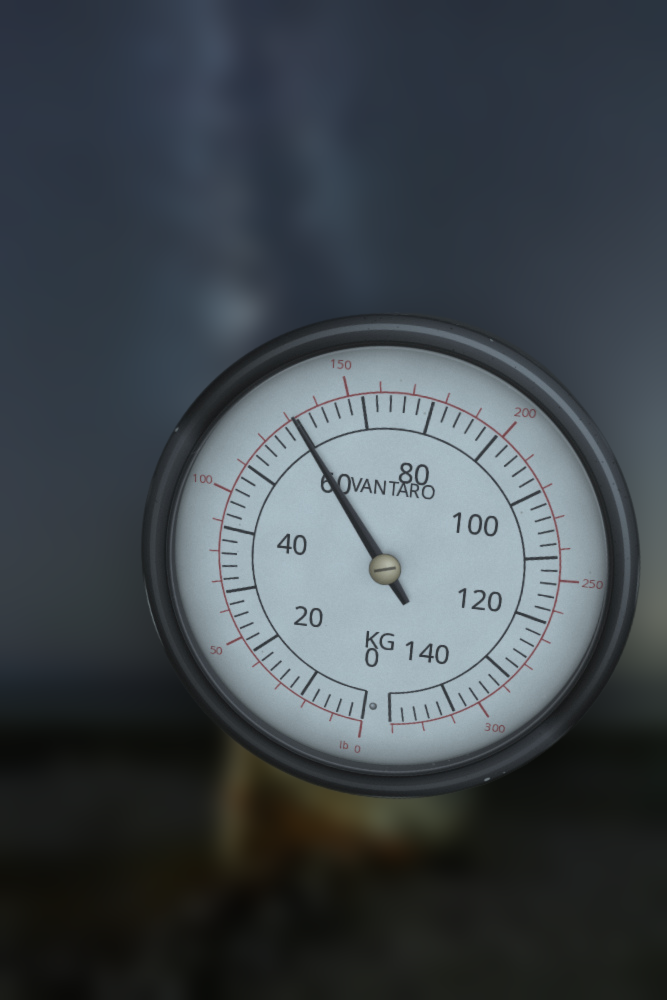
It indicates **60** kg
